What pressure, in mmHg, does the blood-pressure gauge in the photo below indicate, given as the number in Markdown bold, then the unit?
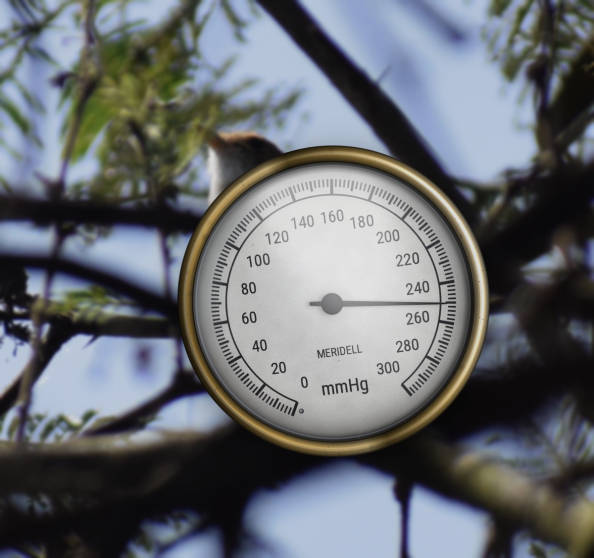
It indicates **250** mmHg
